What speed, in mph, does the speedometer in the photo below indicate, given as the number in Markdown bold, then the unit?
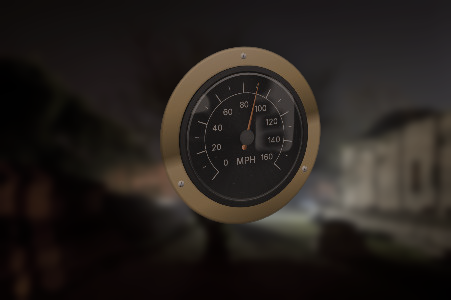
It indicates **90** mph
